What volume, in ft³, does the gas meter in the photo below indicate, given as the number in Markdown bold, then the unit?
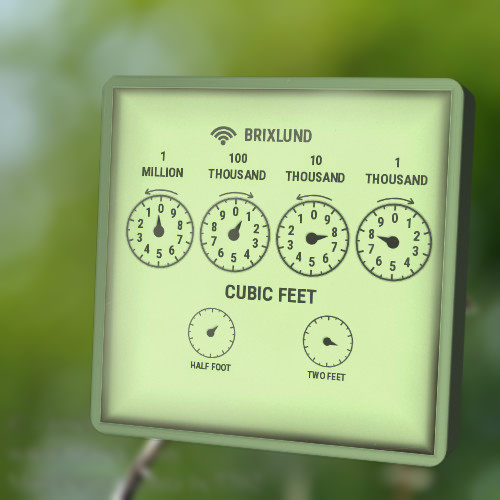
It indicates **7800** ft³
